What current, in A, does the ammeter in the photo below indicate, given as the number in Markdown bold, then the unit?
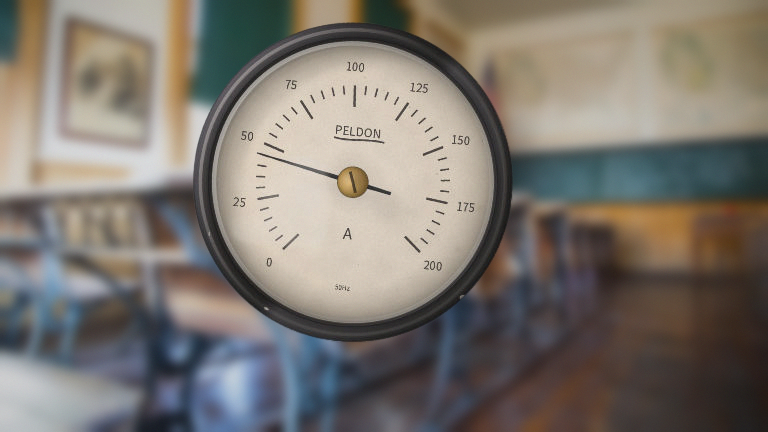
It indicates **45** A
